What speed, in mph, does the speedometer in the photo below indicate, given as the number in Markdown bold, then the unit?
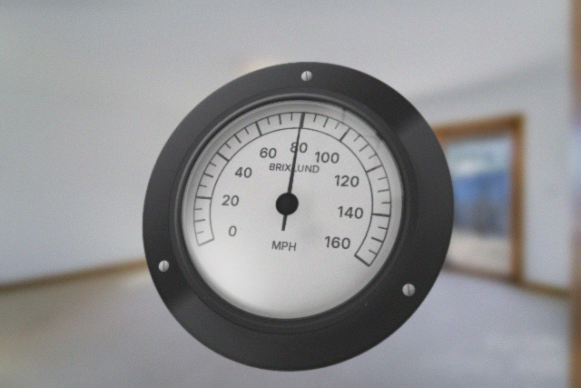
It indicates **80** mph
